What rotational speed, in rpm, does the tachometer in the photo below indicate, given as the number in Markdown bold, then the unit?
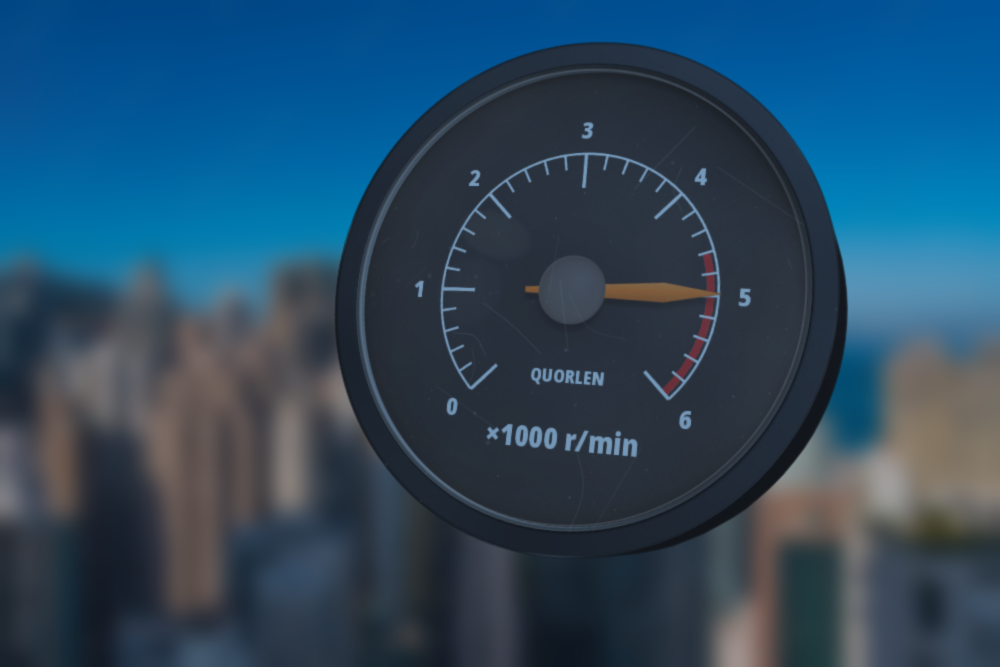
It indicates **5000** rpm
